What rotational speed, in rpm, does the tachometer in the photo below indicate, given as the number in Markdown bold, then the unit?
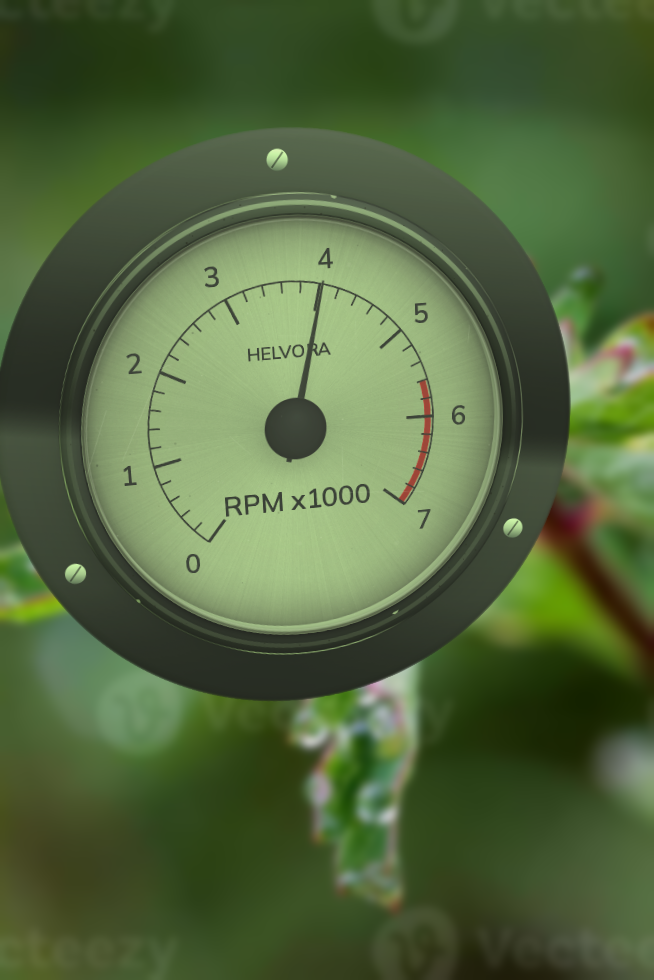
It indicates **4000** rpm
